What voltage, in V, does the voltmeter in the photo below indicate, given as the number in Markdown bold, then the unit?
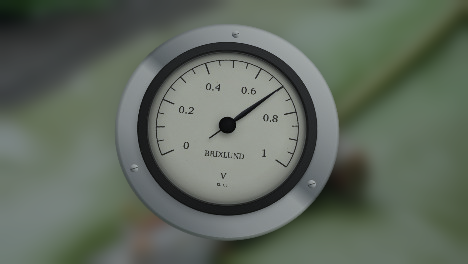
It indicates **0.7** V
